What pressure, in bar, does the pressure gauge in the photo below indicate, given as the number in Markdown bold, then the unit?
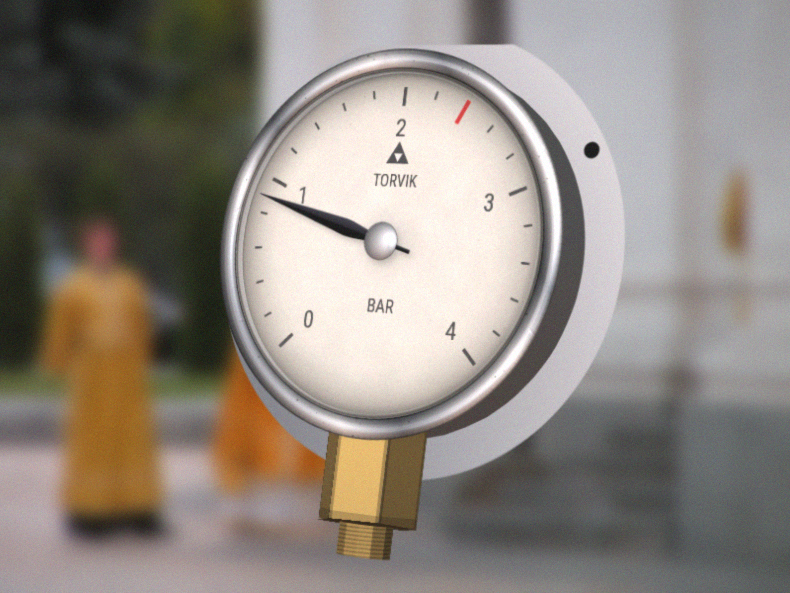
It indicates **0.9** bar
